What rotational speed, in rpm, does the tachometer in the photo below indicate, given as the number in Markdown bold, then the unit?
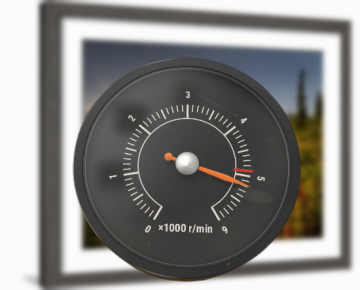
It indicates **5200** rpm
